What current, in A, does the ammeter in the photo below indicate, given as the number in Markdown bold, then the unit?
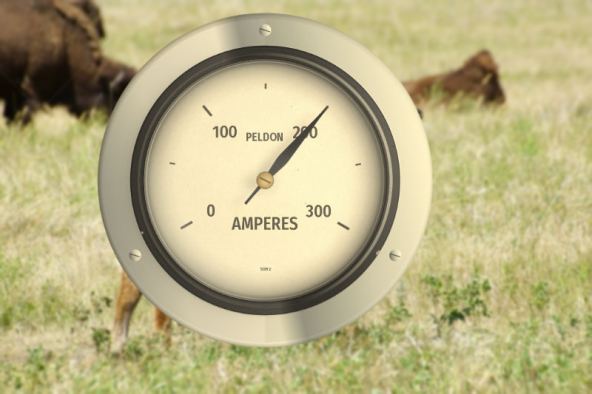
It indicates **200** A
